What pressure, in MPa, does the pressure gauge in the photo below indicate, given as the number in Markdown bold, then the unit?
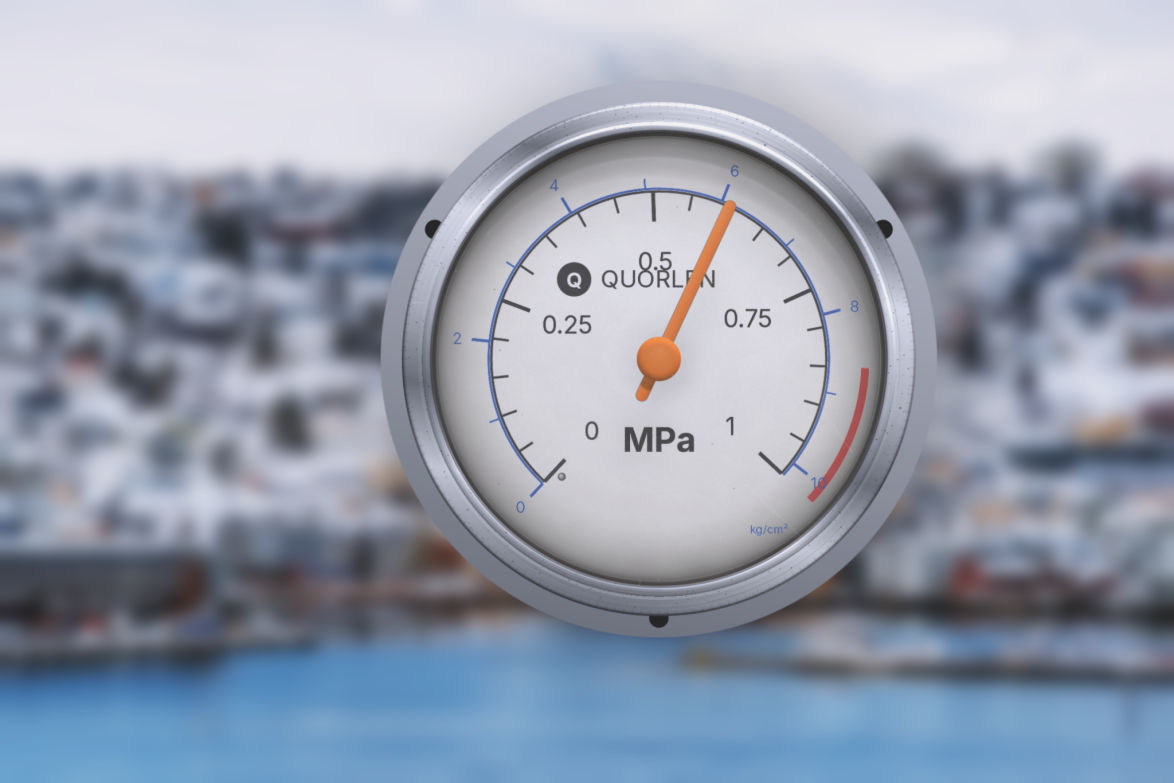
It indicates **0.6** MPa
